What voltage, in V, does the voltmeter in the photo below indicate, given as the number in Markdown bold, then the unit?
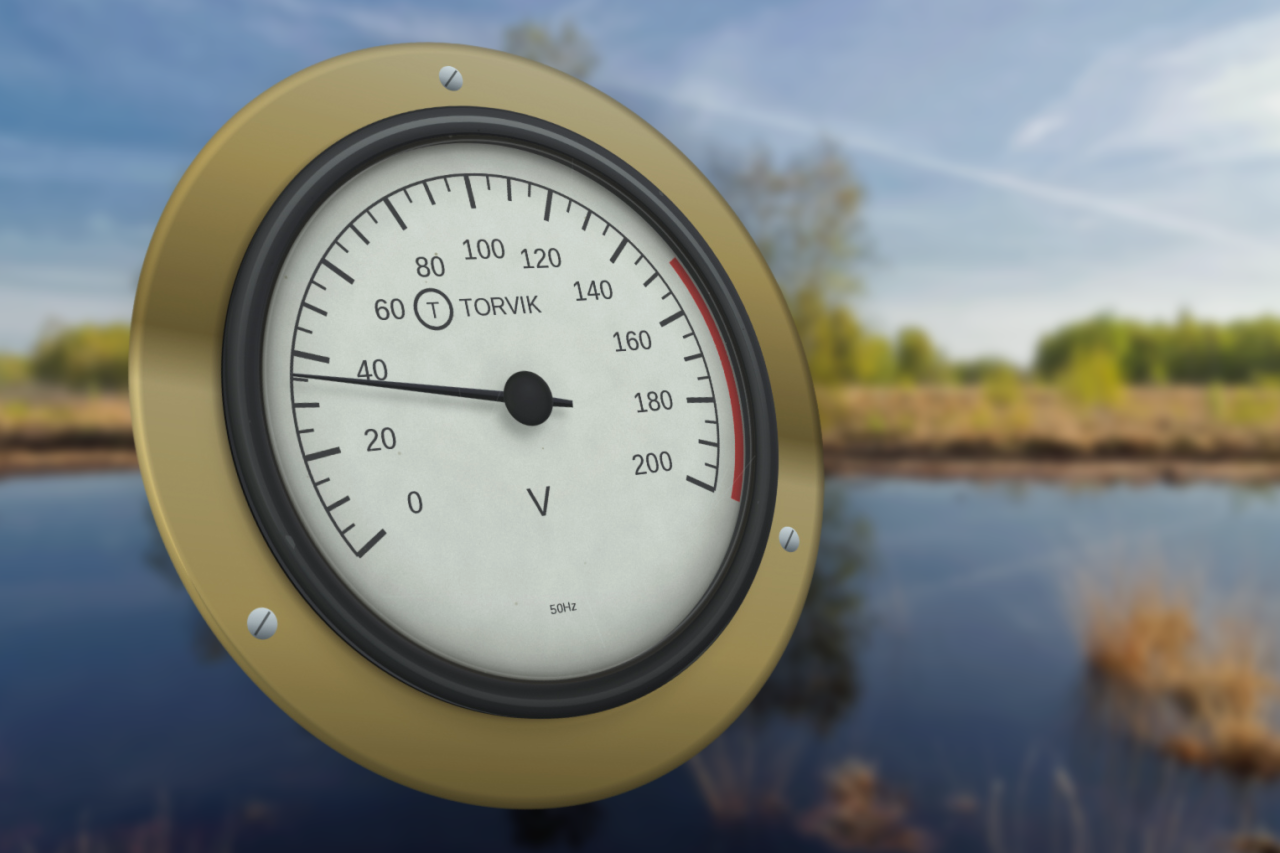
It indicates **35** V
